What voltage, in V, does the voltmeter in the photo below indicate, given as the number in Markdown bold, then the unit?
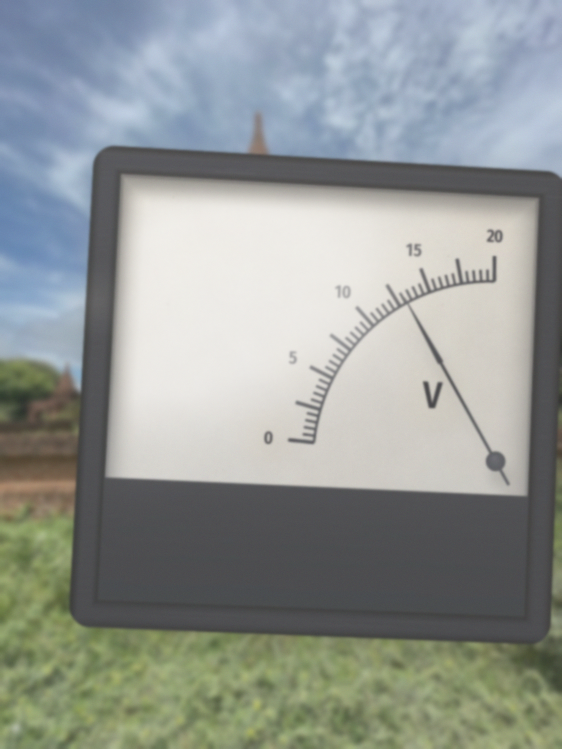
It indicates **13** V
